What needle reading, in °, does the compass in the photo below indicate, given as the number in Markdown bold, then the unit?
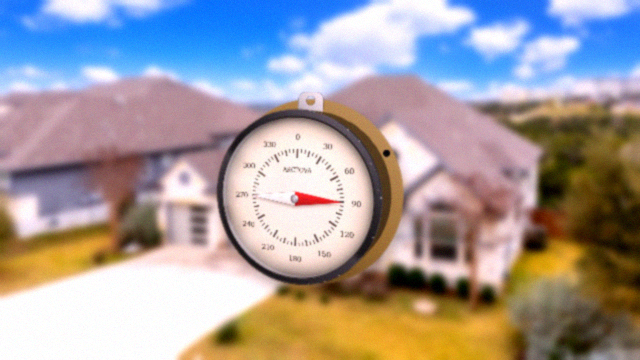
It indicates **90** °
